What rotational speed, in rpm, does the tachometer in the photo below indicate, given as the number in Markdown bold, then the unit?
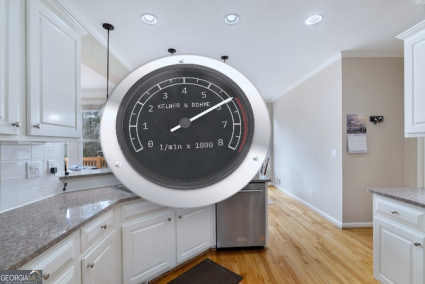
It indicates **6000** rpm
